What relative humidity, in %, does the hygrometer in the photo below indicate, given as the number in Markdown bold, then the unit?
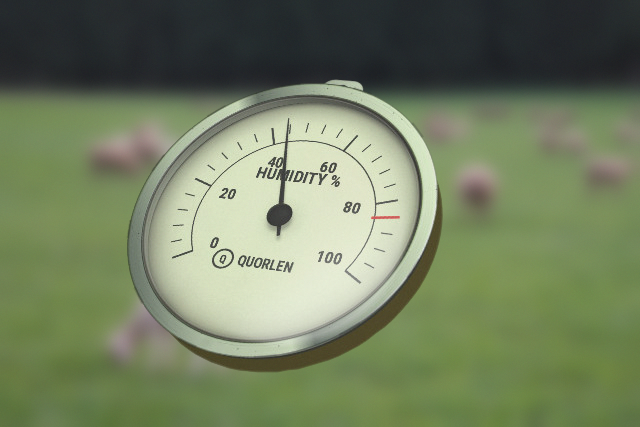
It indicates **44** %
